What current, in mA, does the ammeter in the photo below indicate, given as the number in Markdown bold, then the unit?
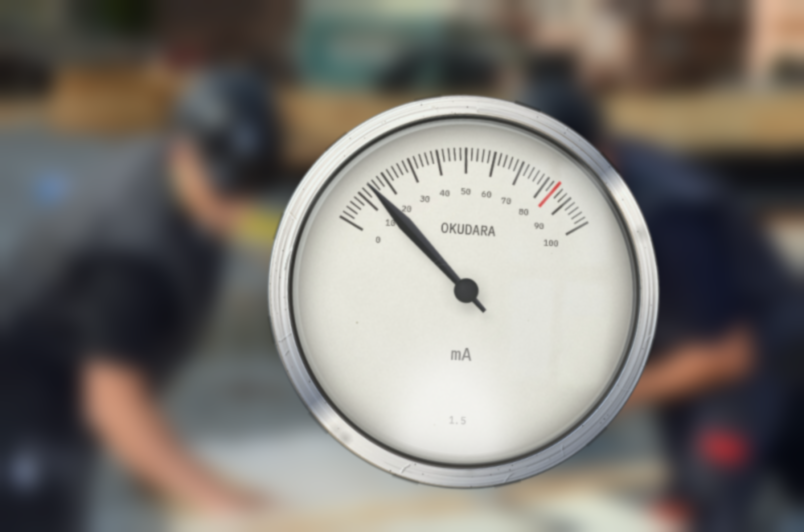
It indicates **14** mA
